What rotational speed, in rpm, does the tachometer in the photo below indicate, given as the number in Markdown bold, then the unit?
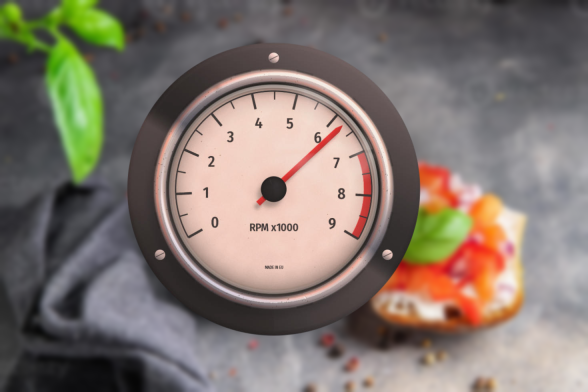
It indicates **6250** rpm
